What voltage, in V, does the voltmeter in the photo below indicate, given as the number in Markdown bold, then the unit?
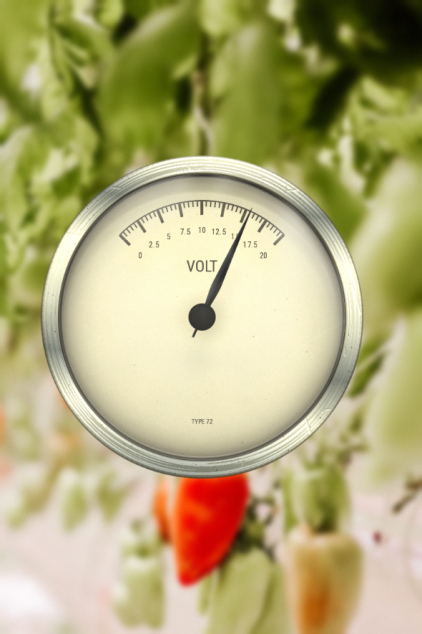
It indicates **15.5** V
